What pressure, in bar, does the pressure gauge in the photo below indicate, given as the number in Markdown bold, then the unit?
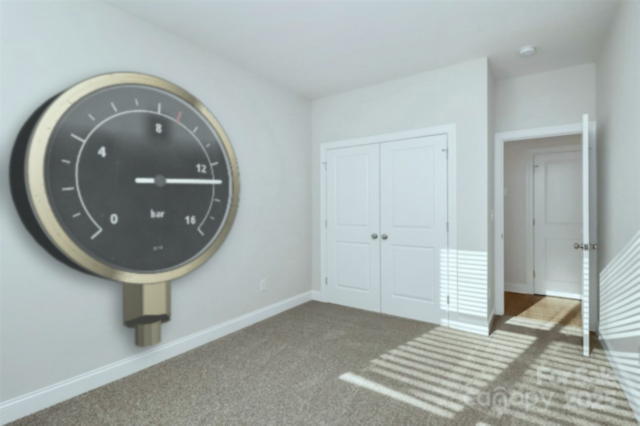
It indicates **13** bar
